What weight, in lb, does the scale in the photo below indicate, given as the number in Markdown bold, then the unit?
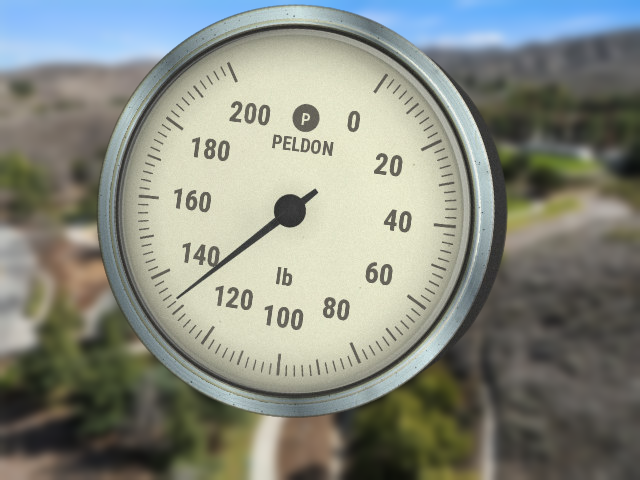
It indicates **132** lb
